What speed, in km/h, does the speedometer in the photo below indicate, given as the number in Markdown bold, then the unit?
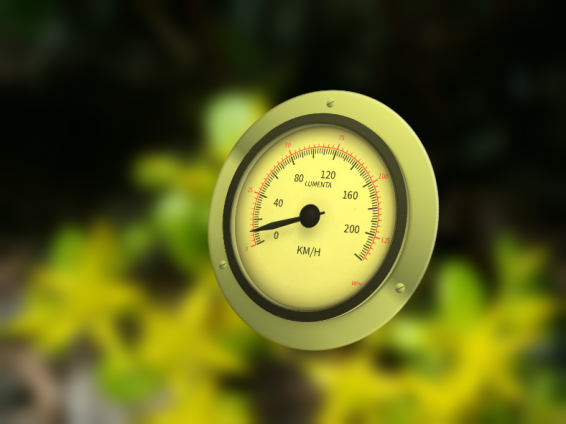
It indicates **10** km/h
